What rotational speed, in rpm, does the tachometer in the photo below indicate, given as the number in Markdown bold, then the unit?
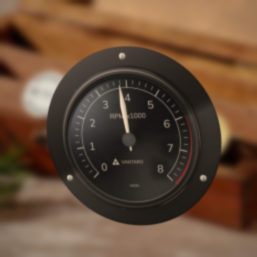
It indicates **3800** rpm
